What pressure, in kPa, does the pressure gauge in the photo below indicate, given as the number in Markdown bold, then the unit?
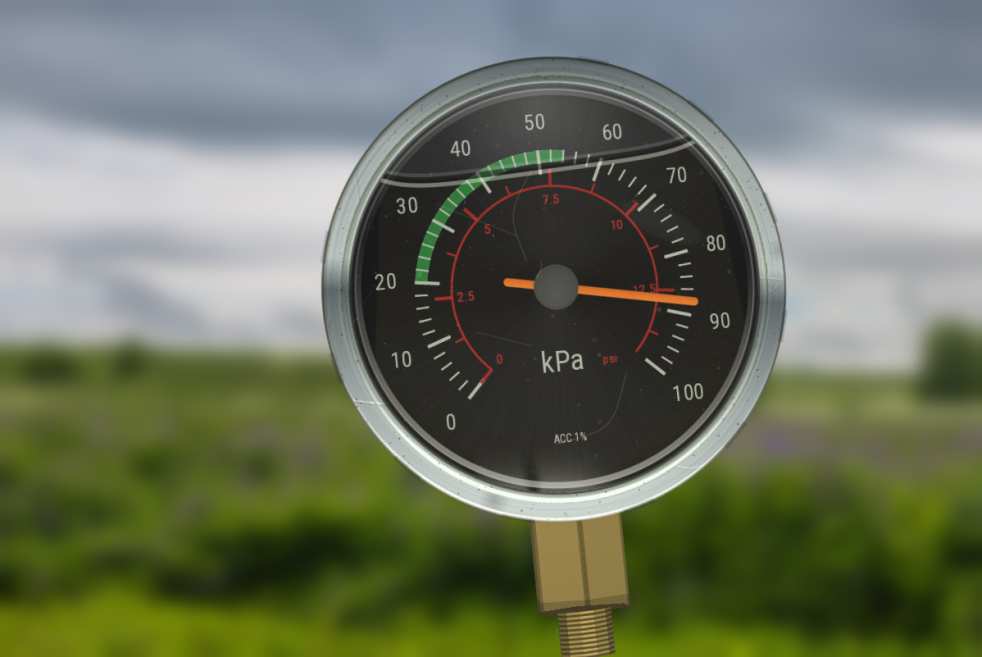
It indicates **88** kPa
